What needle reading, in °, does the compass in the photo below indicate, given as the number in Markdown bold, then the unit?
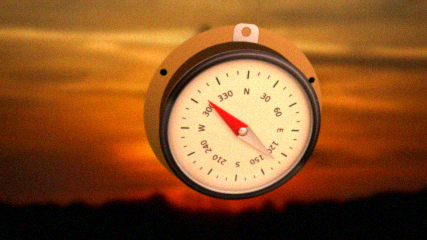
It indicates **310** °
